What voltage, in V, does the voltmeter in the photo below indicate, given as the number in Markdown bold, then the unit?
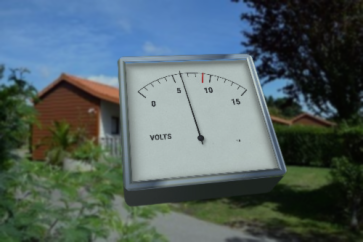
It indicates **6** V
